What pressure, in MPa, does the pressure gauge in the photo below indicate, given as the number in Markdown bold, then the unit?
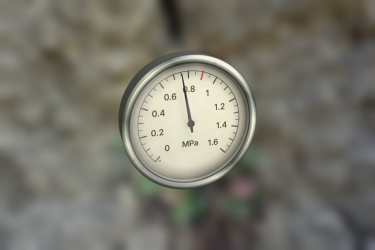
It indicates **0.75** MPa
